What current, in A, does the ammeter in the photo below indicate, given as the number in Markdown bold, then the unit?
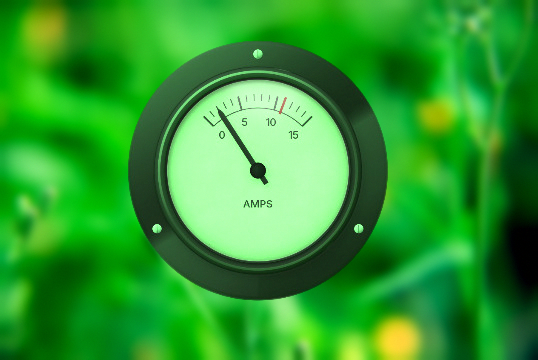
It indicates **2** A
